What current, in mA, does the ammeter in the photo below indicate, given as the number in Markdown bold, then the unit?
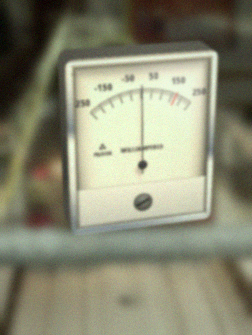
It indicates **0** mA
